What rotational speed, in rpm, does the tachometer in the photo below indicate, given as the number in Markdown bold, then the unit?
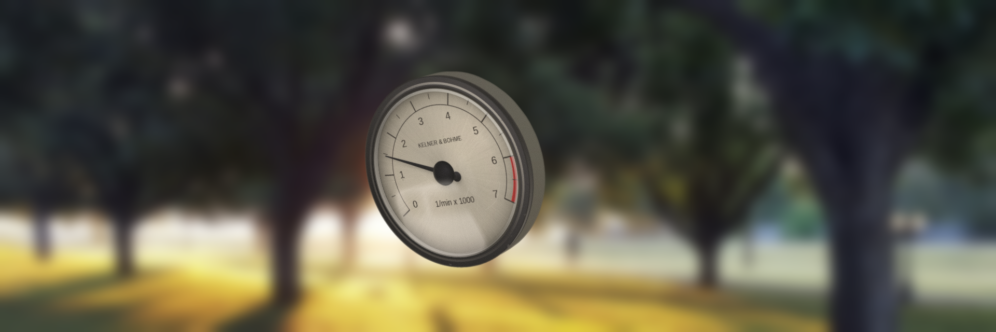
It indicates **1500** rpm
